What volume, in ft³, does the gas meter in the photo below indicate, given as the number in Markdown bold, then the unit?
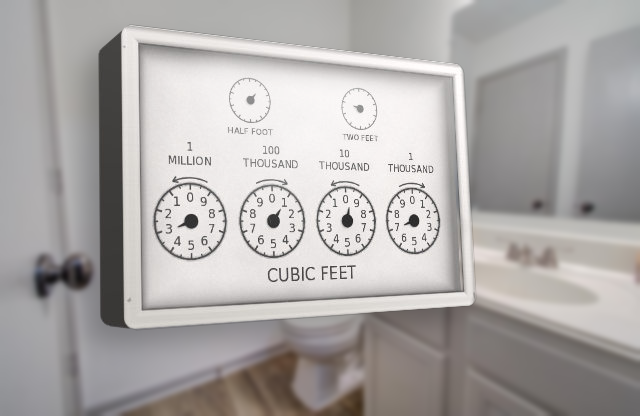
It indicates **309700** ft³
